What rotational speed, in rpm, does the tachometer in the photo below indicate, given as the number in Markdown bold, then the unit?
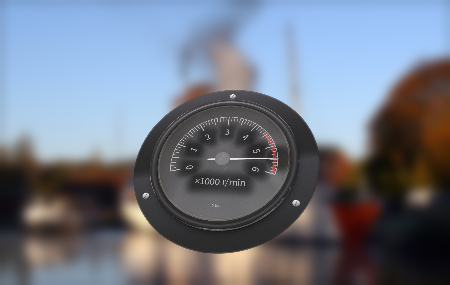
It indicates **5500** rpm
